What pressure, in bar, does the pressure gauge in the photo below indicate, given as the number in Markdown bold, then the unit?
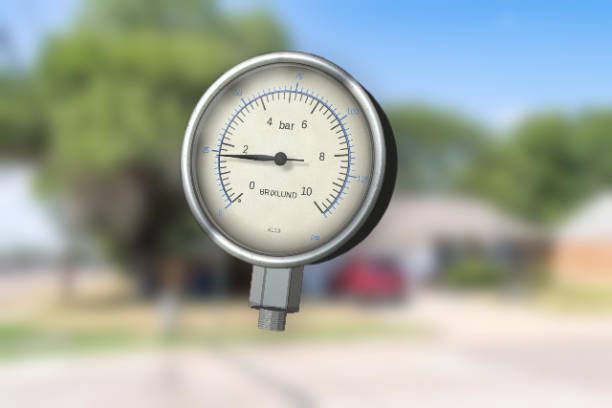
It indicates **1.6** bar
